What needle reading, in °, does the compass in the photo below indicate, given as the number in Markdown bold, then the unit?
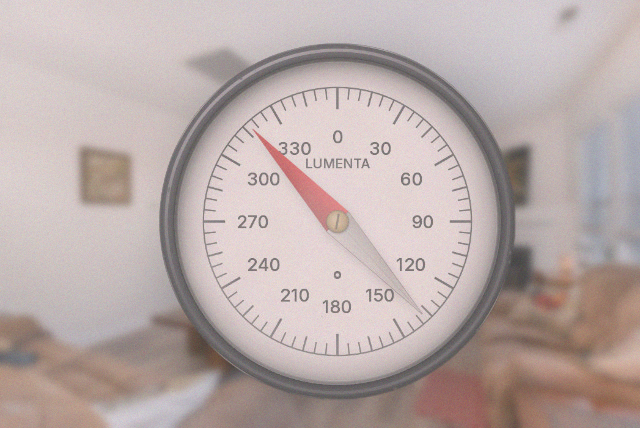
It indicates **317.5** °
